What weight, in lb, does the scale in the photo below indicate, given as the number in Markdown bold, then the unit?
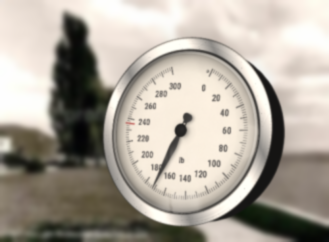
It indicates **170** lb
